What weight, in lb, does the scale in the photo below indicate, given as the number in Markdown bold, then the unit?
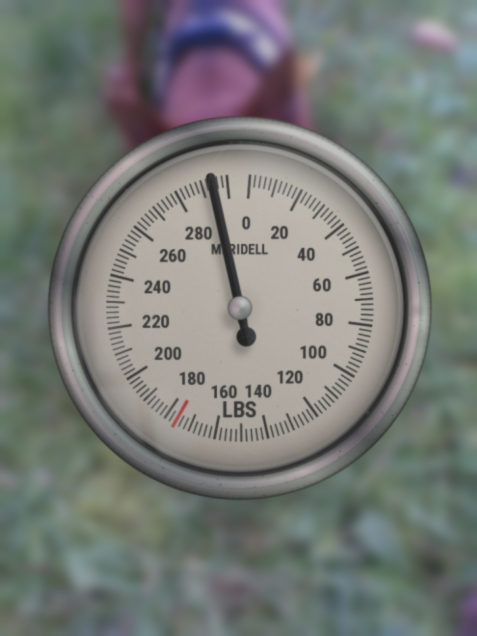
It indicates **294** lb
